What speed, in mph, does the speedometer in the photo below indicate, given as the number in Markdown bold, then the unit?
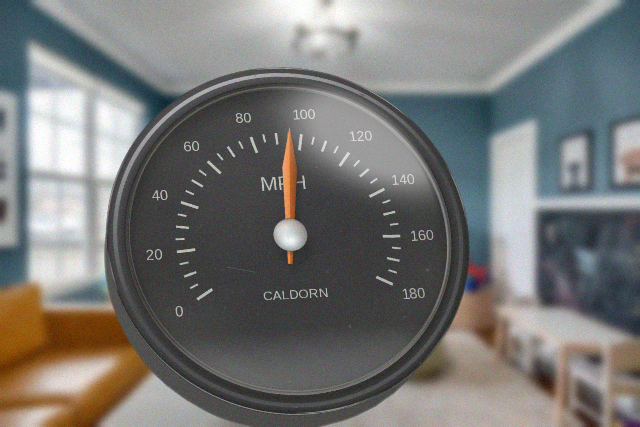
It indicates **95** mph
